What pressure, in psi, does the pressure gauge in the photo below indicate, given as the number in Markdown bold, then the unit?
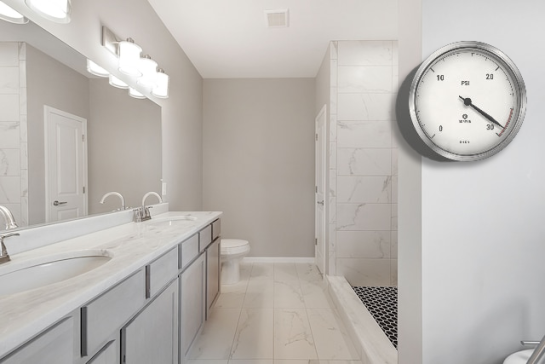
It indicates **29** psi
